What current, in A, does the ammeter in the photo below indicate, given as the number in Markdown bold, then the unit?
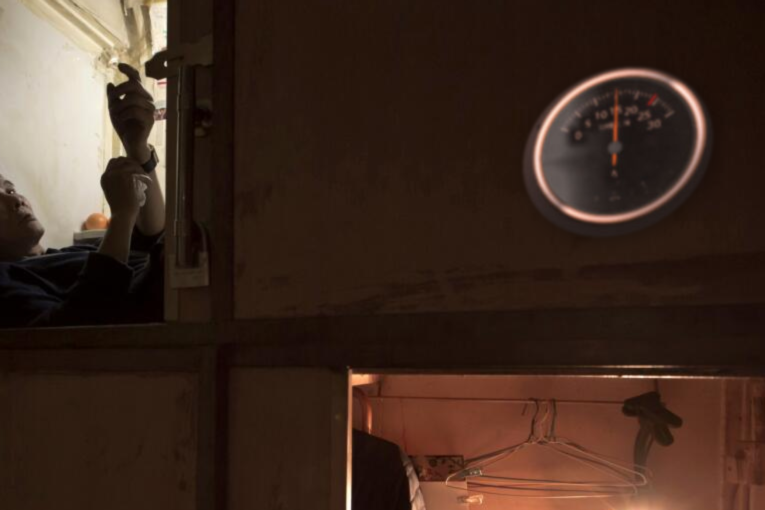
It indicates **15** A
